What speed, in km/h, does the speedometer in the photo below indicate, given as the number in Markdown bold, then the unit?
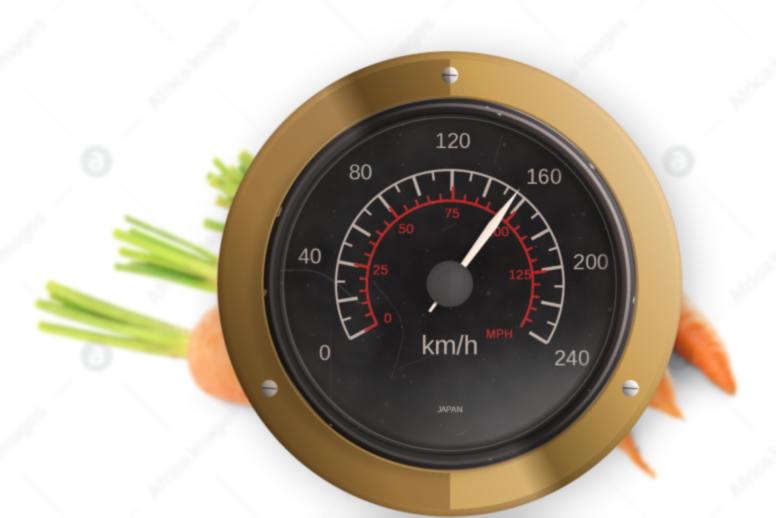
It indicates **155** km/h
